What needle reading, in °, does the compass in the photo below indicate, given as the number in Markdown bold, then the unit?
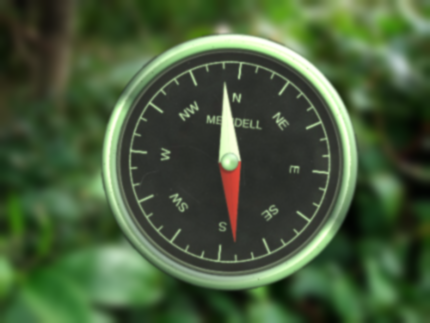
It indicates **170** °
